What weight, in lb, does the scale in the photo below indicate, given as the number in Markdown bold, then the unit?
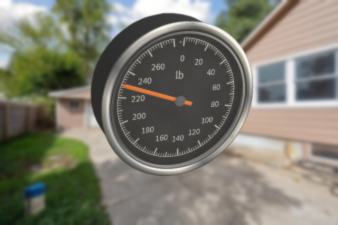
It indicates **230** lb
